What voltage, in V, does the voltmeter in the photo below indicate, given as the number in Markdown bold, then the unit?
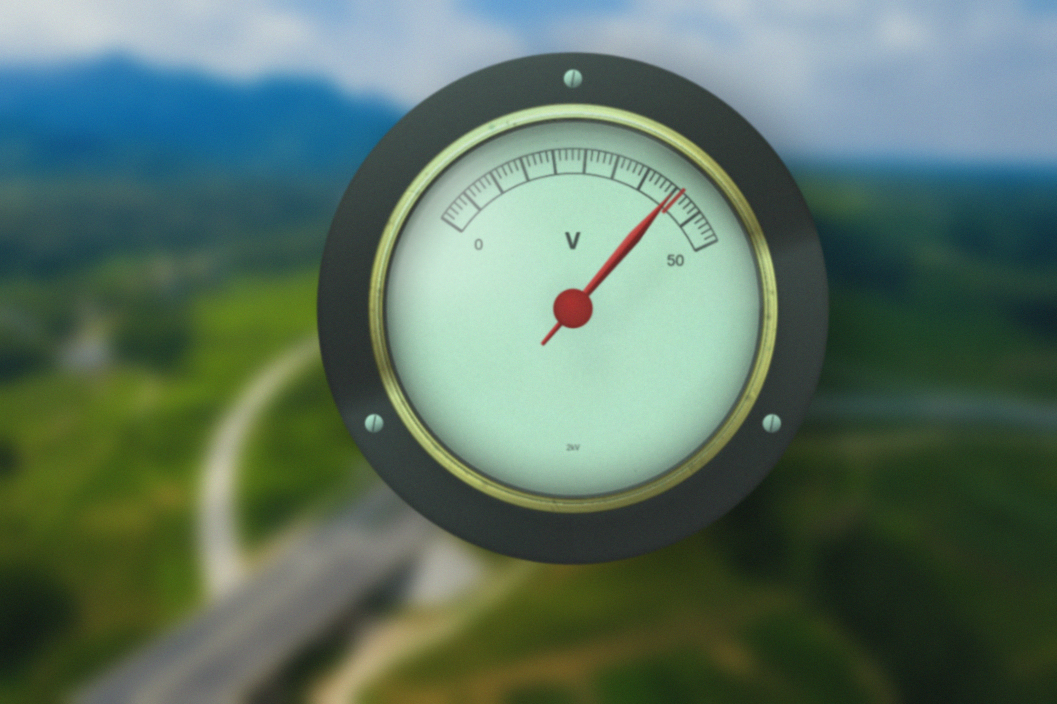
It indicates **40** V
